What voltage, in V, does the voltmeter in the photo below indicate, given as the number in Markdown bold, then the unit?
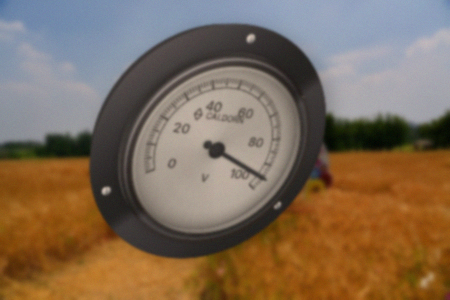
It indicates **95** V
